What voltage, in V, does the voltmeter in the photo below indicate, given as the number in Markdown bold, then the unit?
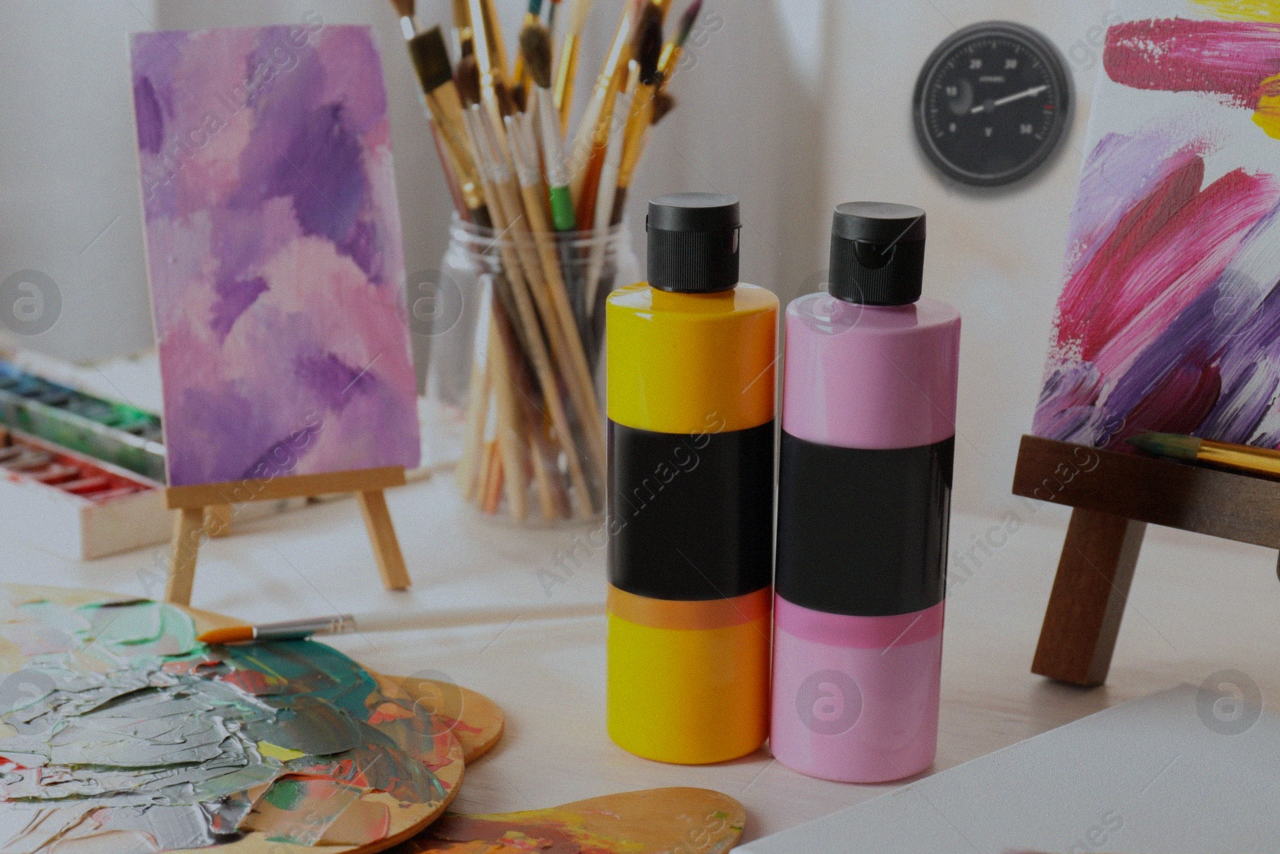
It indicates **40** V
